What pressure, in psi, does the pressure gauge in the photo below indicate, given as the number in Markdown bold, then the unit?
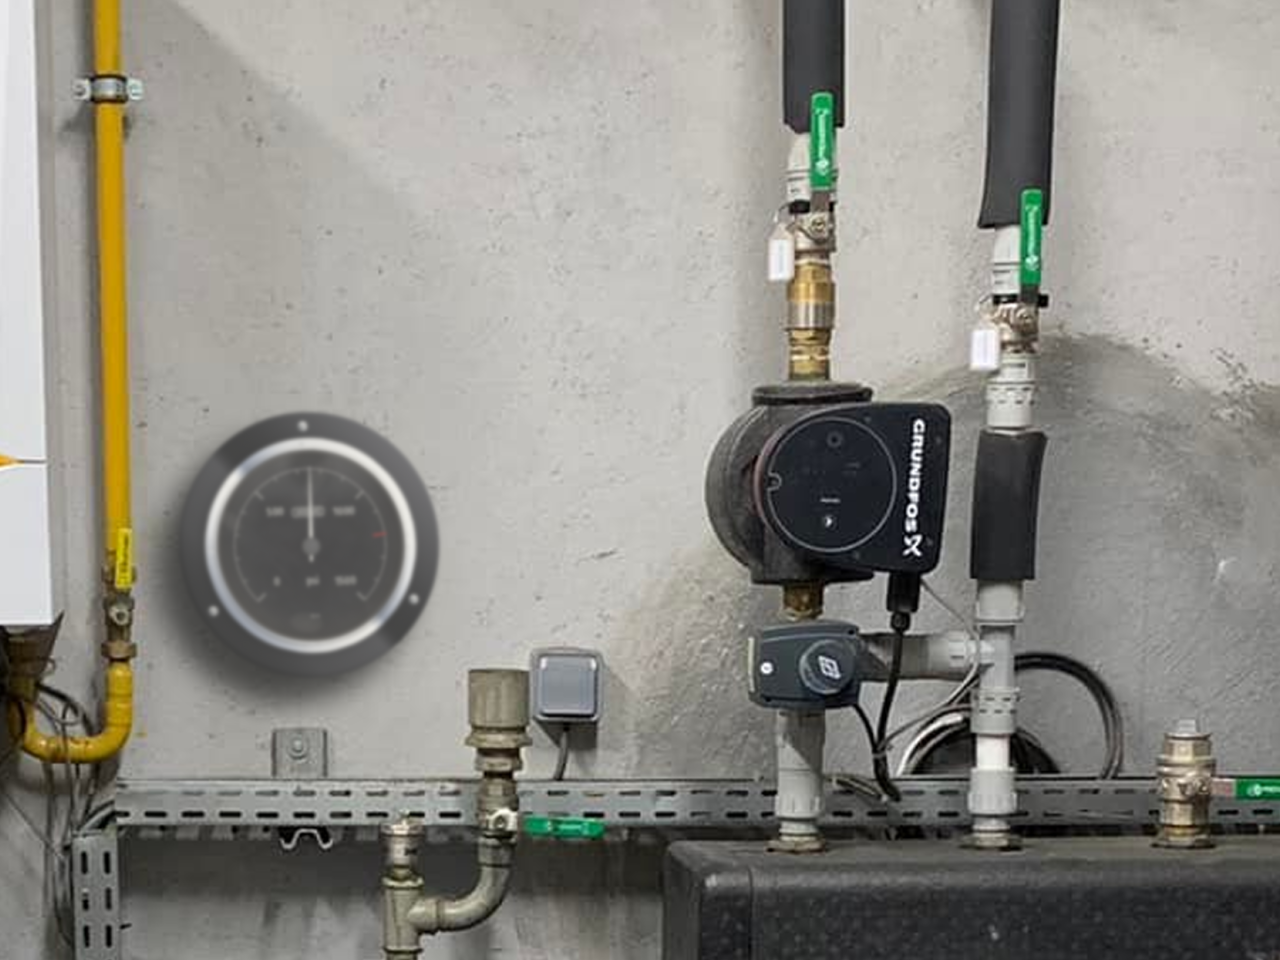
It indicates **750** psi
